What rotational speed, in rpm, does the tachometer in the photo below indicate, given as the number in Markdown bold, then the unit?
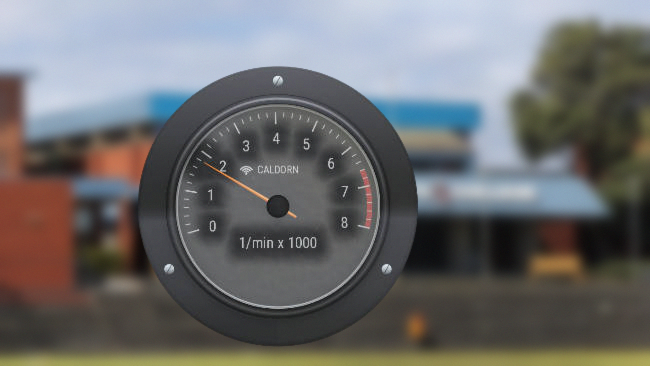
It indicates **1800** rpm
